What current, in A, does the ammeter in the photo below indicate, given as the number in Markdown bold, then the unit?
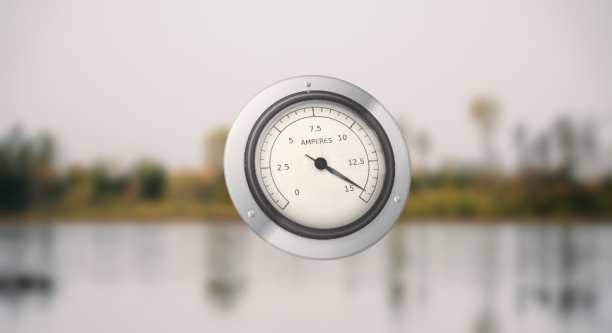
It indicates **14.5** A
